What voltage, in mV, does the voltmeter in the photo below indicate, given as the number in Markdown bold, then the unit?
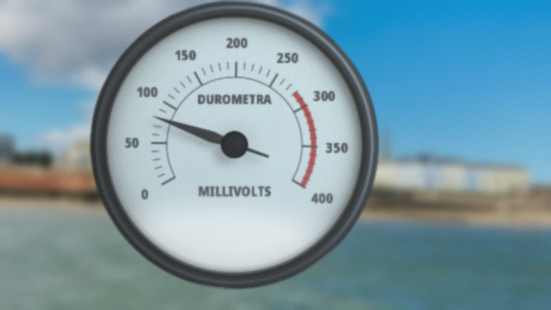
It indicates **80** mV
